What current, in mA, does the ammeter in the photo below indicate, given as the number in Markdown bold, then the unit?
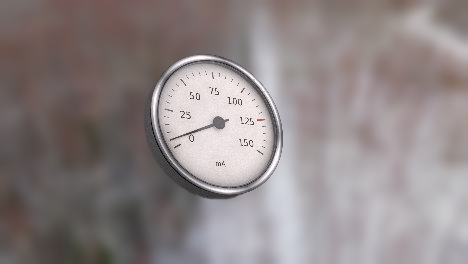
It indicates **5** mA
